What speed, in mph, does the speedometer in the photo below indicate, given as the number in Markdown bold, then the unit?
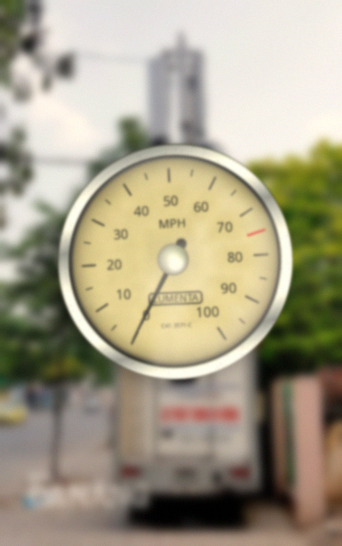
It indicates **0** mph
